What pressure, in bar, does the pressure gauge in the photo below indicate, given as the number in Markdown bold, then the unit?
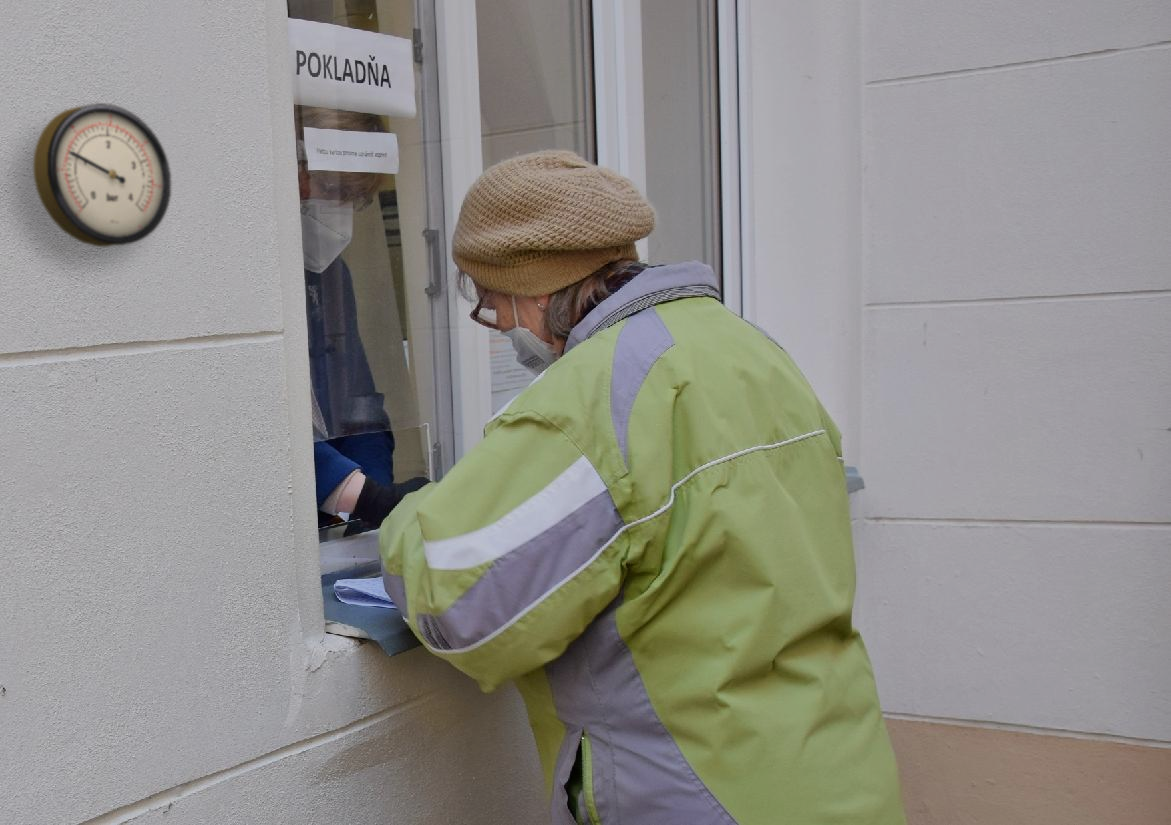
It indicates **1** bar
